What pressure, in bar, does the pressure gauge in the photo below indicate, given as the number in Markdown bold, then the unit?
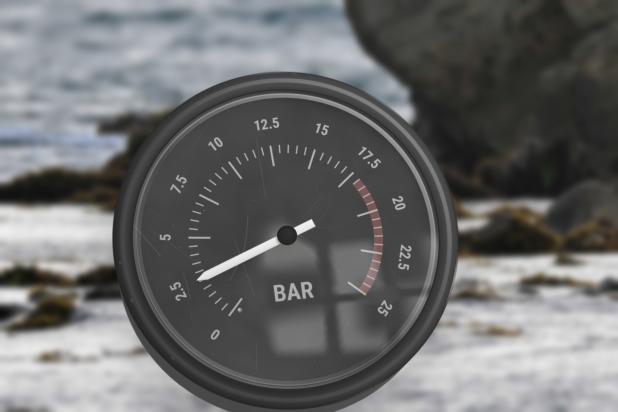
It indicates **2.5** bar
